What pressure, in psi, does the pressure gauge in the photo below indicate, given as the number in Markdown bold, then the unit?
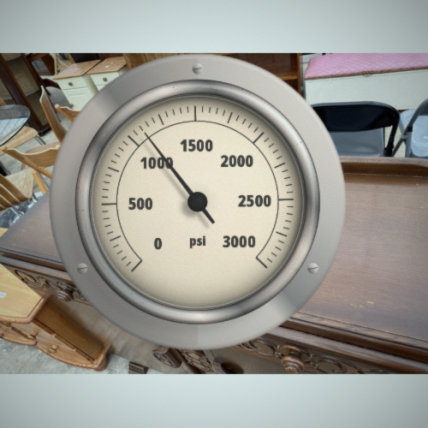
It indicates **1100** psi
